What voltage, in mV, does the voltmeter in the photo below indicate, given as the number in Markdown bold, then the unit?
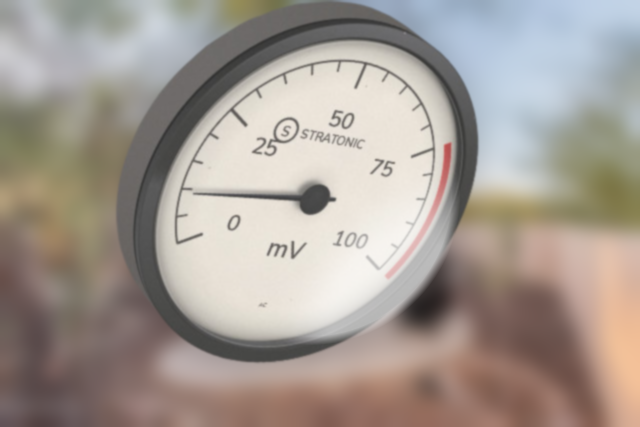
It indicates **10** mV
